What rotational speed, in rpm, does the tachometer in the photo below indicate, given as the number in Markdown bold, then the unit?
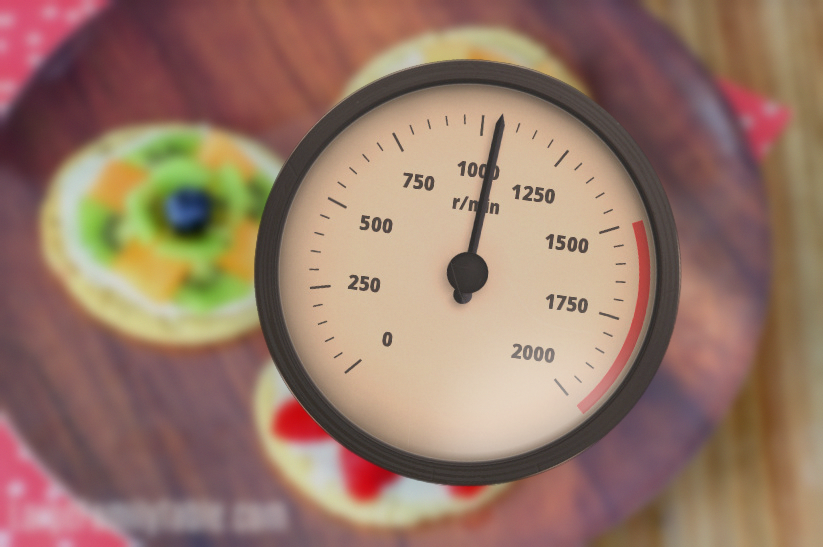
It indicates **1050** rpm
